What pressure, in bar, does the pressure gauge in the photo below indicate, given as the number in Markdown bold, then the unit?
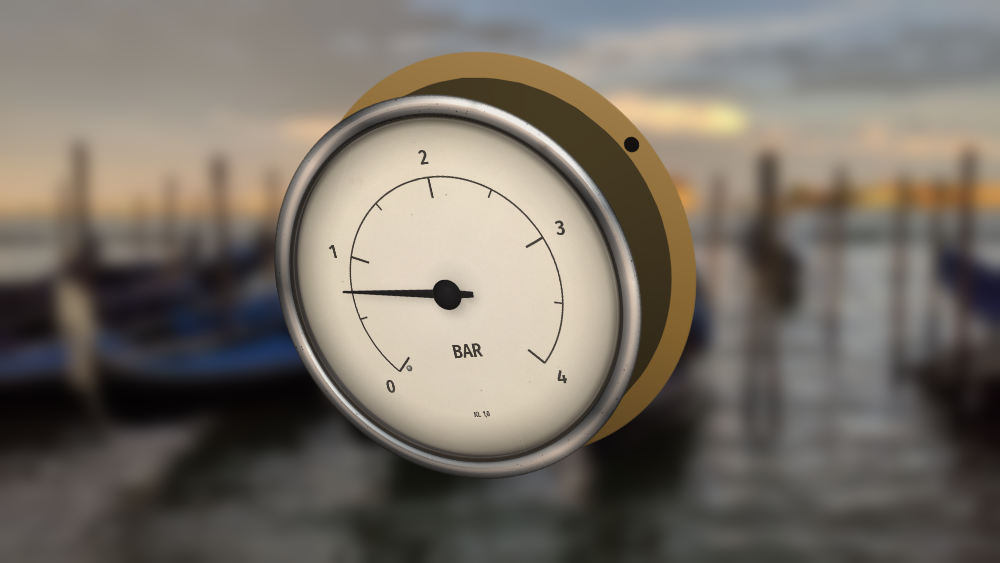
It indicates **0.75** bar
